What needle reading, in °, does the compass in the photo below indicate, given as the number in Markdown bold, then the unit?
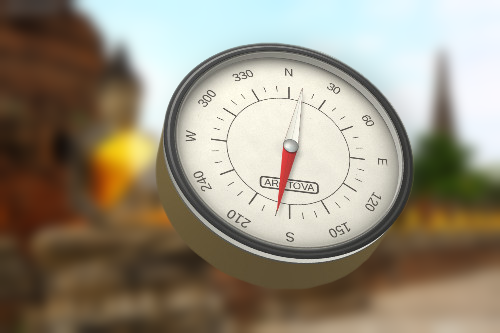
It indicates **190** °
